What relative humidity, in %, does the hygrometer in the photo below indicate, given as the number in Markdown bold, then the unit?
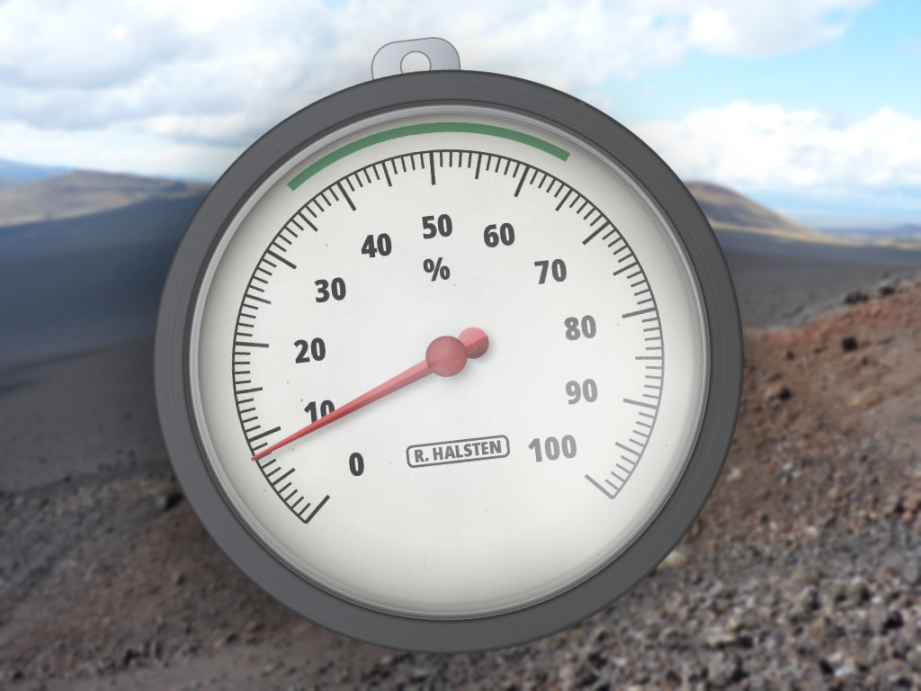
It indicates **8** %
